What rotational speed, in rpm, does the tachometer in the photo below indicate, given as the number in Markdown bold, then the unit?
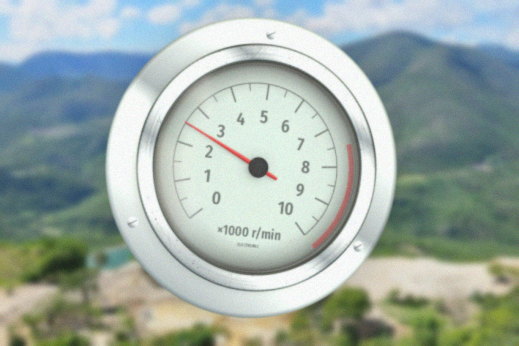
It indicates **2500** rpm
